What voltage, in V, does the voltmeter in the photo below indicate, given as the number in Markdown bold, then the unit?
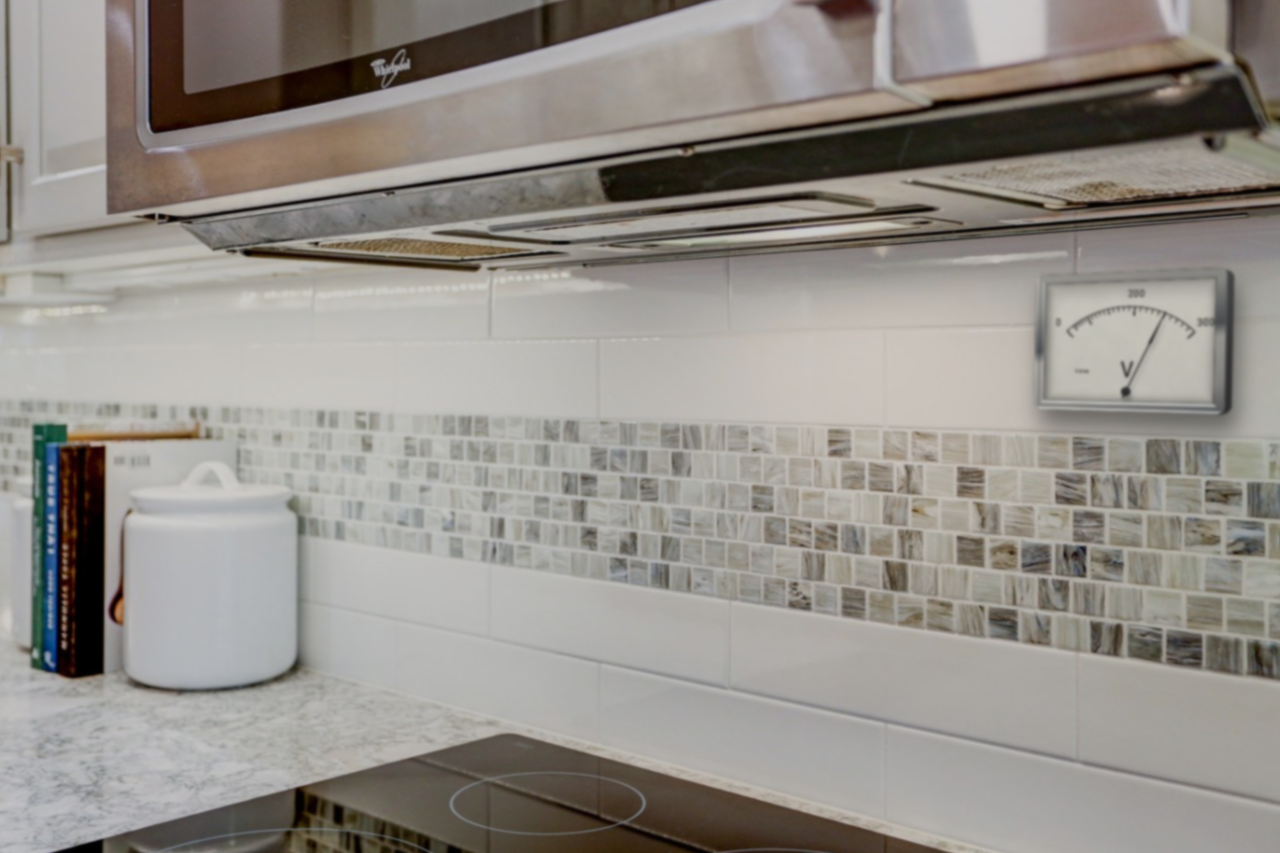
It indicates **250** V
